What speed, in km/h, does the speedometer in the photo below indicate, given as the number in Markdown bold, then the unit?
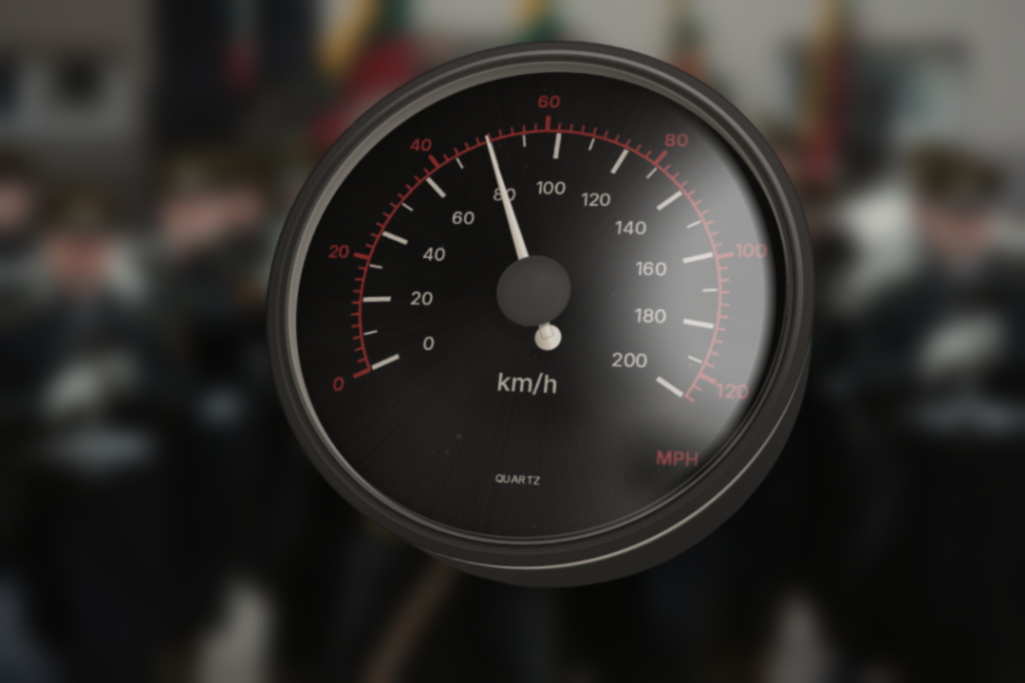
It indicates **80** km/h
